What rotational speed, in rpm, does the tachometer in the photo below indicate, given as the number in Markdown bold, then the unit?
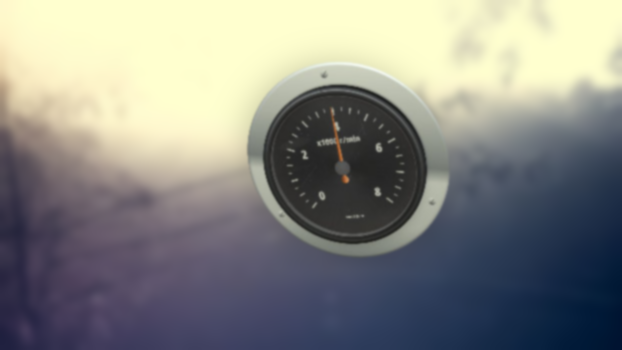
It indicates **4000** rpm
